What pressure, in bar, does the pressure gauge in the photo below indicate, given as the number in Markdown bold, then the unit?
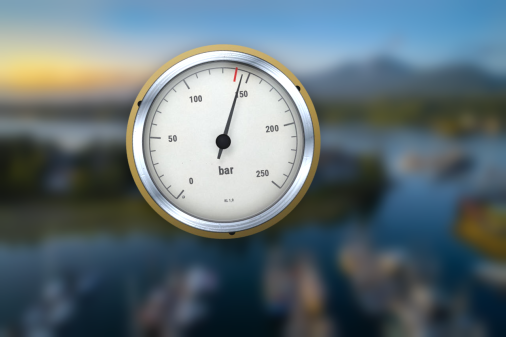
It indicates **145** bar
